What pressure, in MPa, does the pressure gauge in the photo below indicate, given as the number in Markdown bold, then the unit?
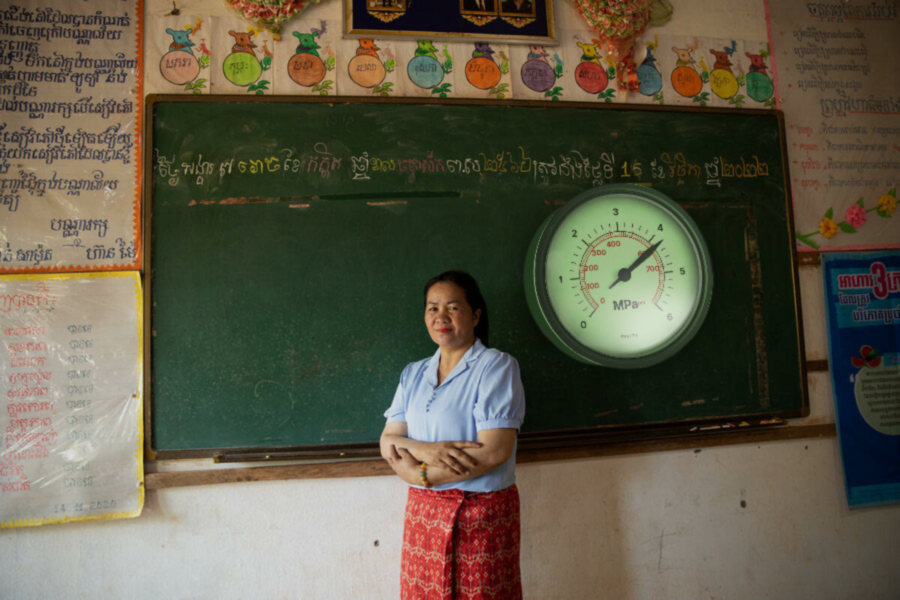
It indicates **4.2** MPa
